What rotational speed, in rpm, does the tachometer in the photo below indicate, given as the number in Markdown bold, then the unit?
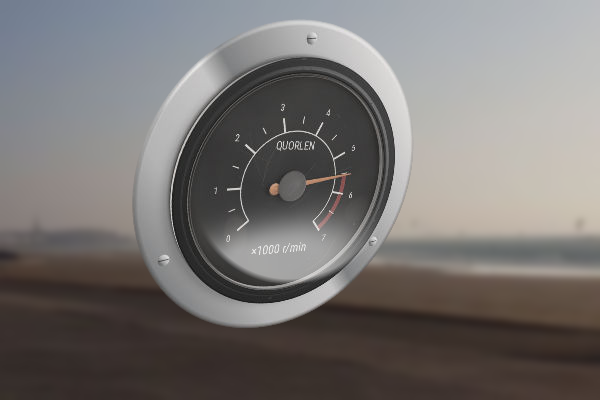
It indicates **5500** rpm
